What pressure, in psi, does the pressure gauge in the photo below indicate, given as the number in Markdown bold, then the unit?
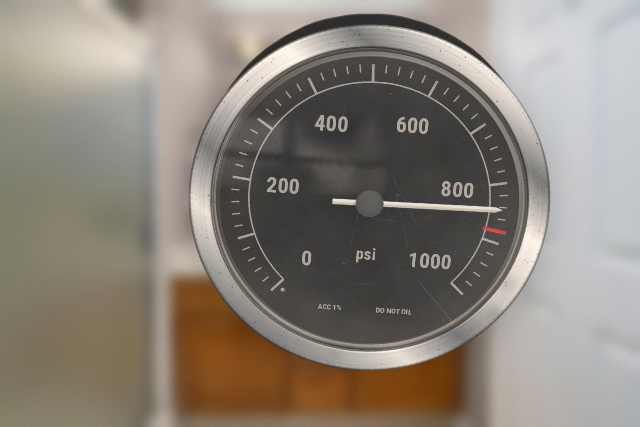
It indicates **840** psi
